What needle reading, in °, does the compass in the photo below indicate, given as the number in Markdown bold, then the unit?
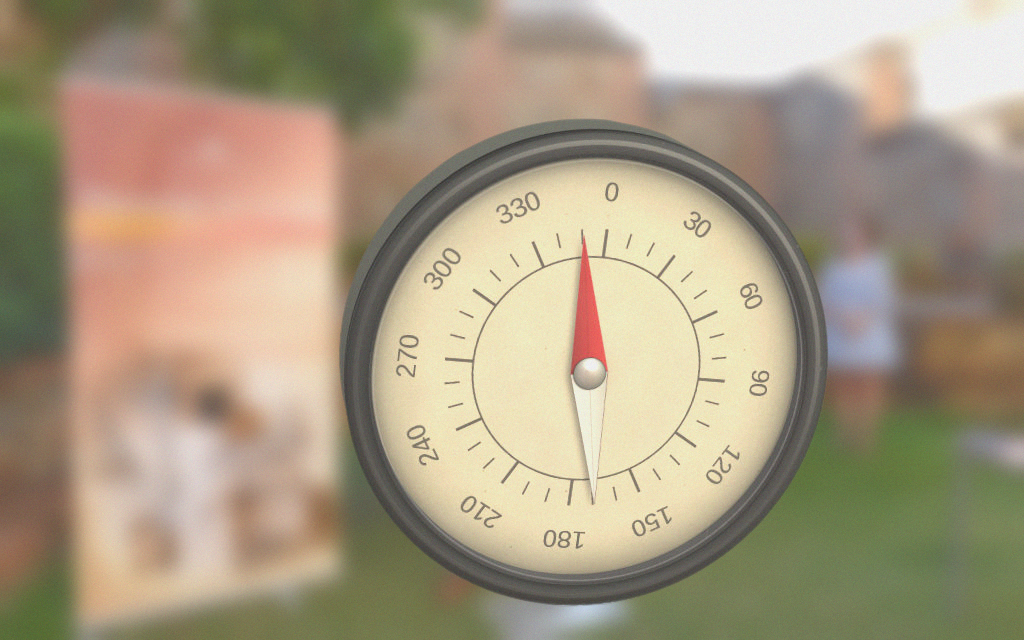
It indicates **350** °
